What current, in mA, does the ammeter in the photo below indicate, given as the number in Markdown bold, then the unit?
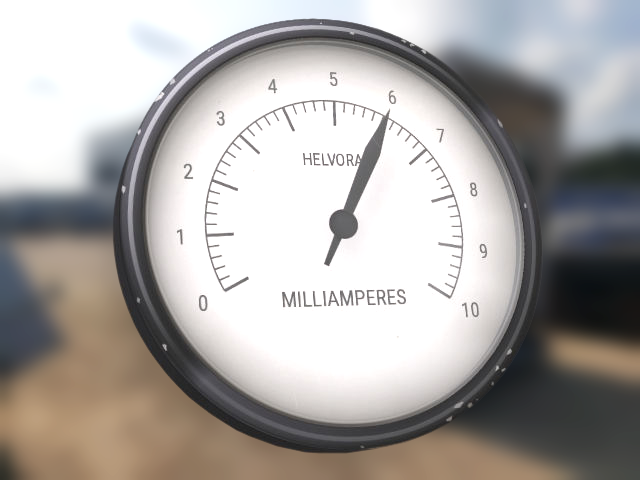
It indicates **6** mA
